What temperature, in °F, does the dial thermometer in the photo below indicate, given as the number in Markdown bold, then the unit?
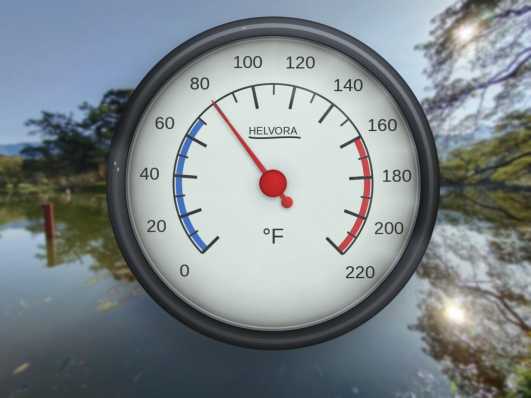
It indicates **80** °F
